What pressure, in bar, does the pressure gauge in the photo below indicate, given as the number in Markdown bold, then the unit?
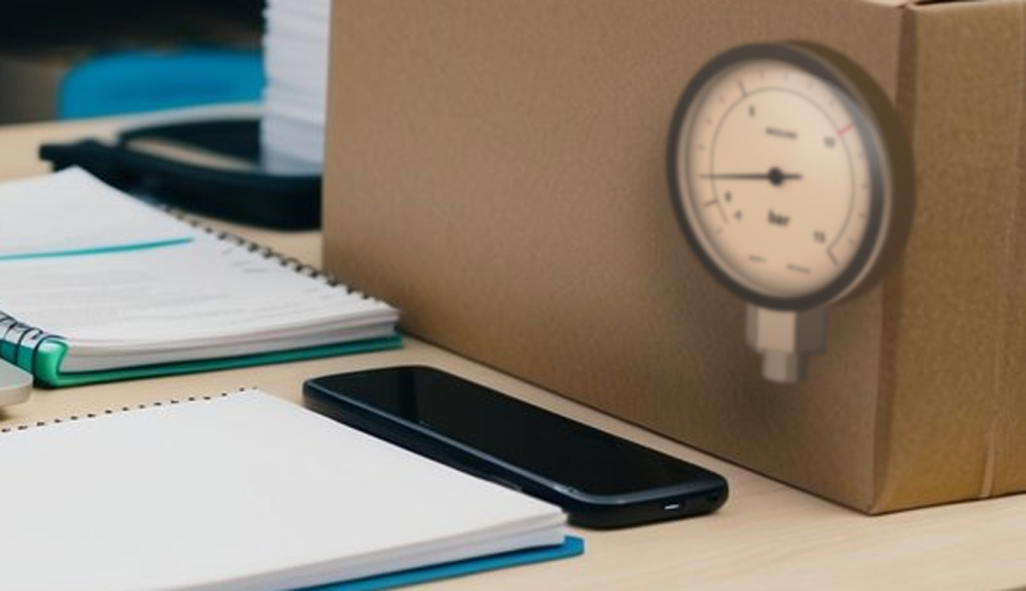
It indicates **1** bar
